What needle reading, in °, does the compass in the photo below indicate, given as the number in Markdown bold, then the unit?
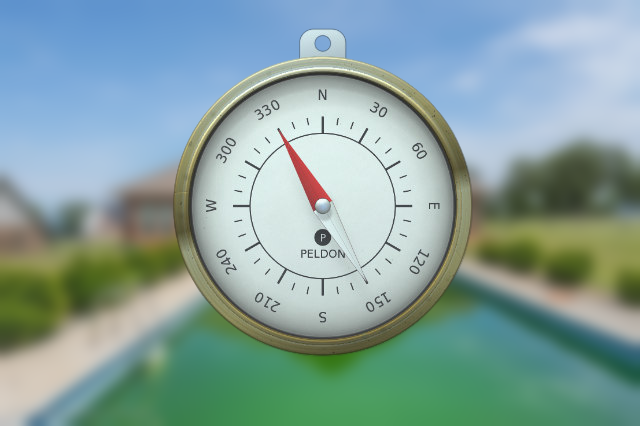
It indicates **330** °
